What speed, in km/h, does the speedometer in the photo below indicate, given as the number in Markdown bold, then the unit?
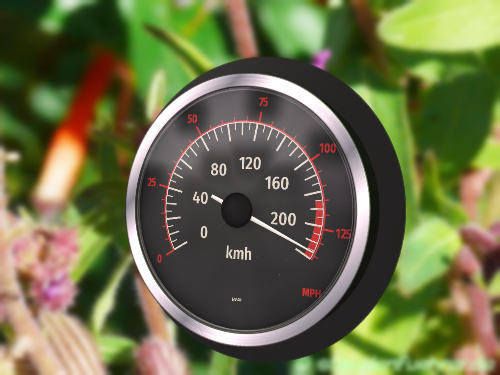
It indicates **215** km/h
